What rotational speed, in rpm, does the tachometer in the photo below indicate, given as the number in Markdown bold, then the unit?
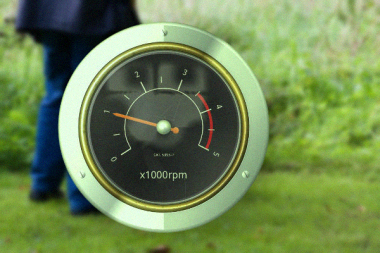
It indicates **1000** rpm
